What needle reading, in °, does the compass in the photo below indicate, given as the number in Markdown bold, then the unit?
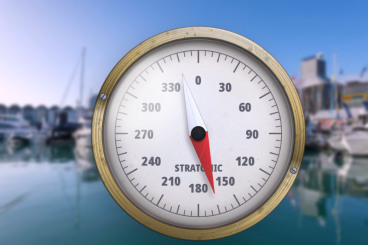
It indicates **165** °
